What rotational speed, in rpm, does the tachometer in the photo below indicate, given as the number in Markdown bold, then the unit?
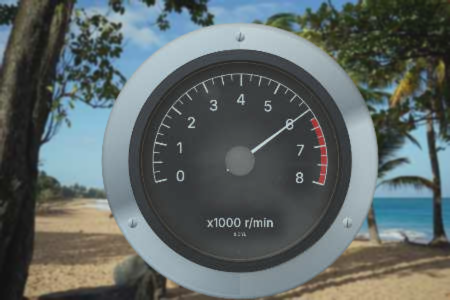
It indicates **6000** rpm
